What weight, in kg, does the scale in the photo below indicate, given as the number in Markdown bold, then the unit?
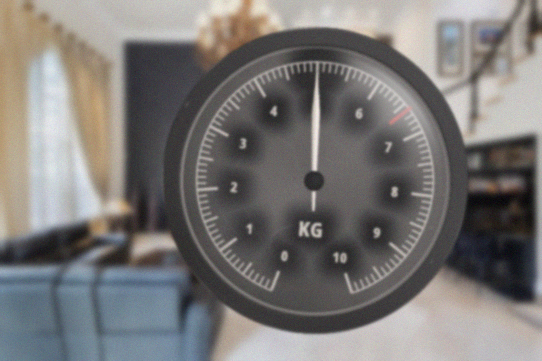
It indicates **5** kg
